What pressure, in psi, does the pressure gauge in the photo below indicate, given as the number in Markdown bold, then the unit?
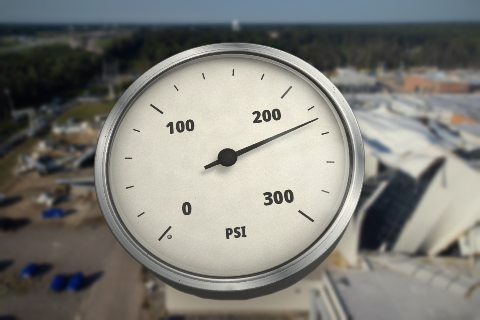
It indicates **230** psi
